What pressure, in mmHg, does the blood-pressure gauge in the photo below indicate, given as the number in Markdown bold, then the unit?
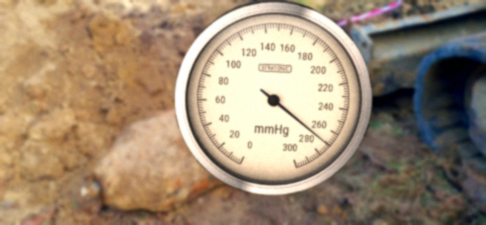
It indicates **270** mmHg
